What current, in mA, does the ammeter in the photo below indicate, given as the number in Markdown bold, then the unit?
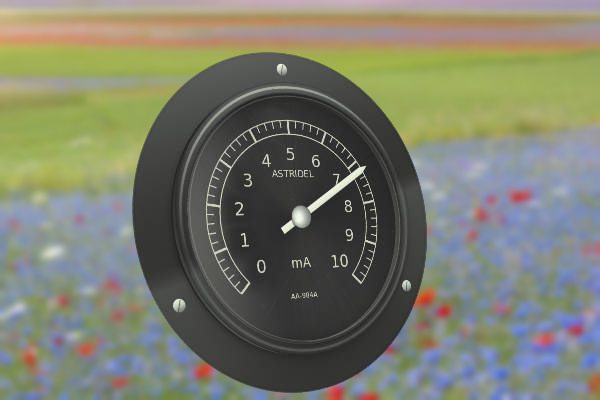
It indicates **7.2** mA
